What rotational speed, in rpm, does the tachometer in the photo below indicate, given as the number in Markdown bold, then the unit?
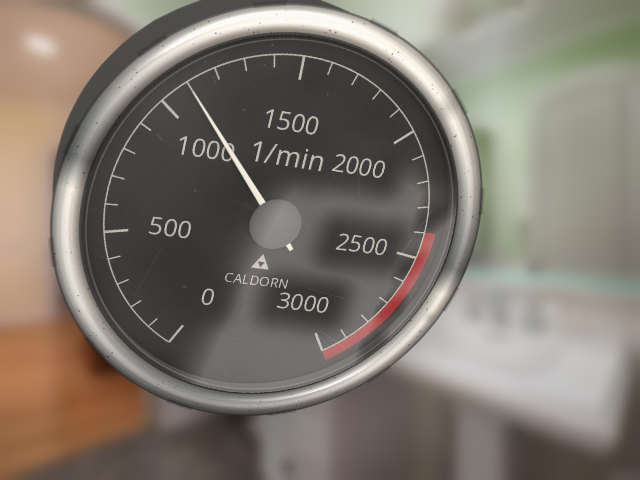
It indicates **1100** rpm
